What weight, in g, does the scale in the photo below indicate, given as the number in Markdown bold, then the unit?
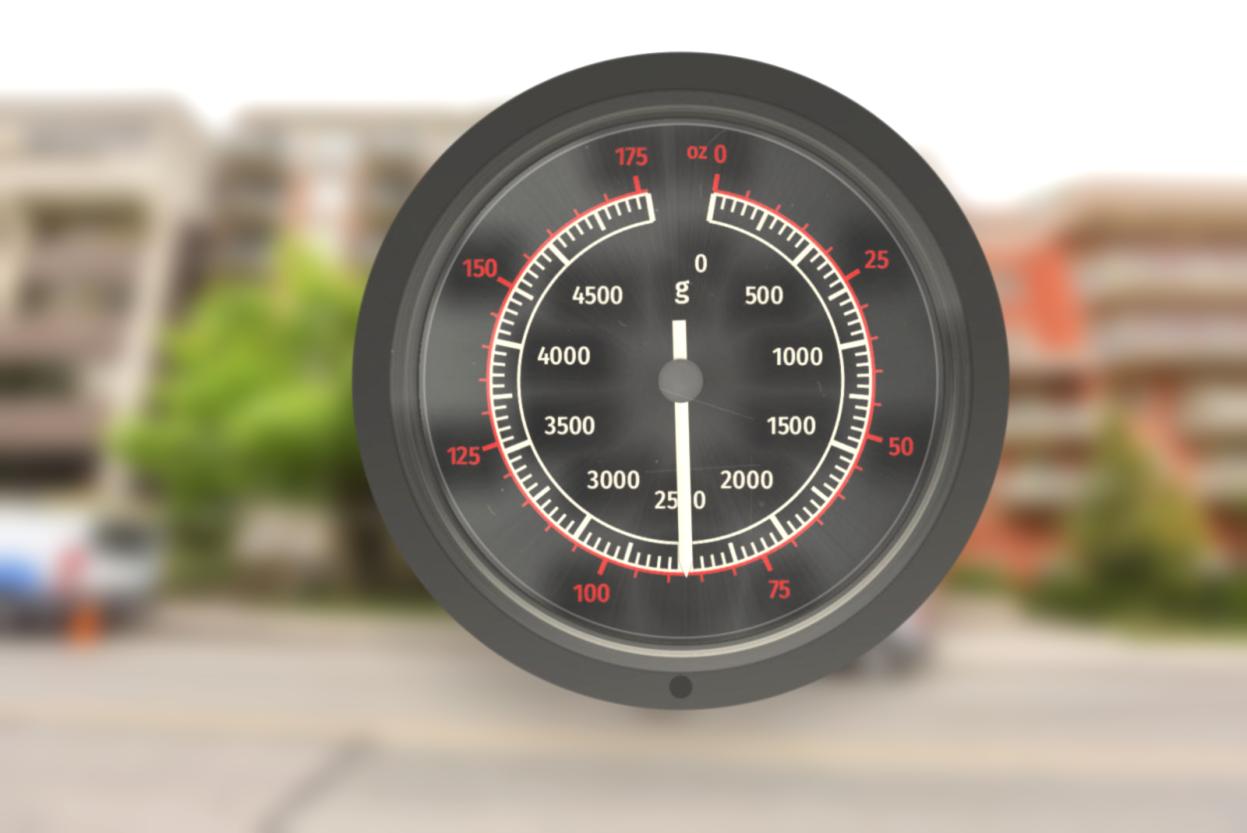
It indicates **2475** g
